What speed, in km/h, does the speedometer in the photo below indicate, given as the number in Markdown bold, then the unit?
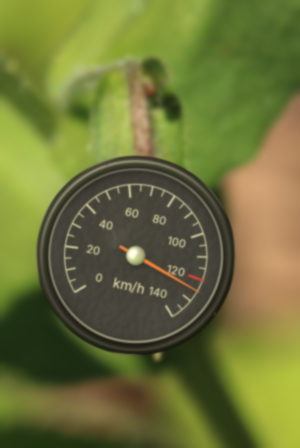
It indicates **125** km/h
